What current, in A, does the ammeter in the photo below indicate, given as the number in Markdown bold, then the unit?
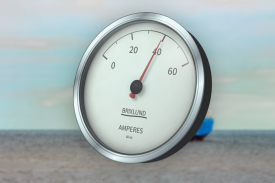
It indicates **40** A
